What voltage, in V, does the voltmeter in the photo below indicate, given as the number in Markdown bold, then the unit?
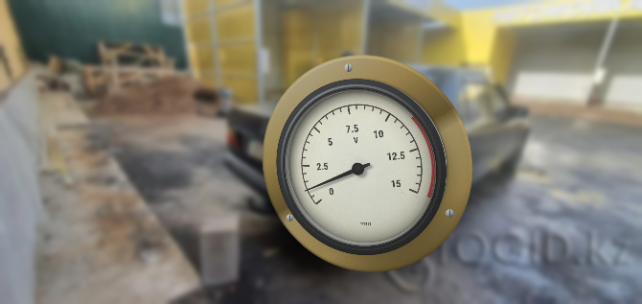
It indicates **1** V
